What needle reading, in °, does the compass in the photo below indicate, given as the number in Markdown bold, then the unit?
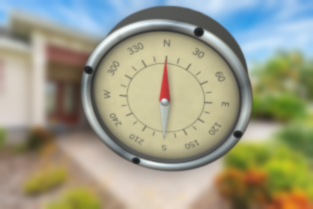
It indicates **0** °
